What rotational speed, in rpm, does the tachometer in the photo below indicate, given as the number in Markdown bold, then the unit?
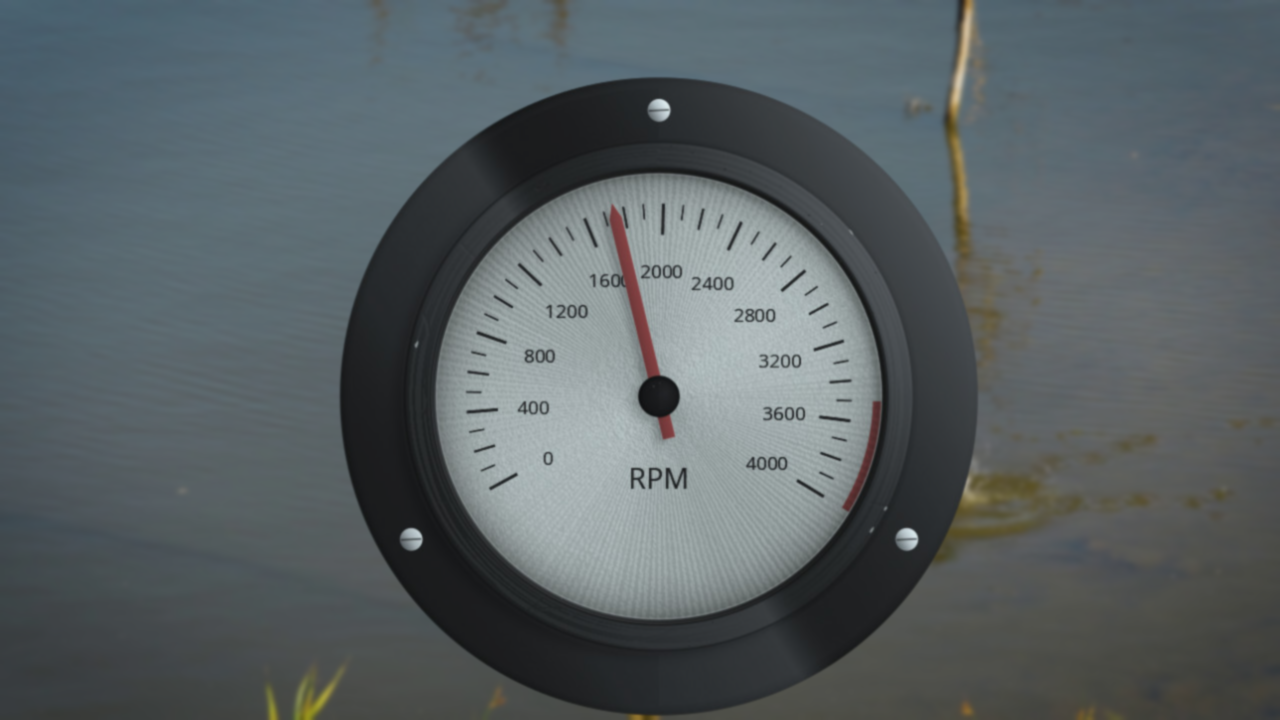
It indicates **1750** rpm
